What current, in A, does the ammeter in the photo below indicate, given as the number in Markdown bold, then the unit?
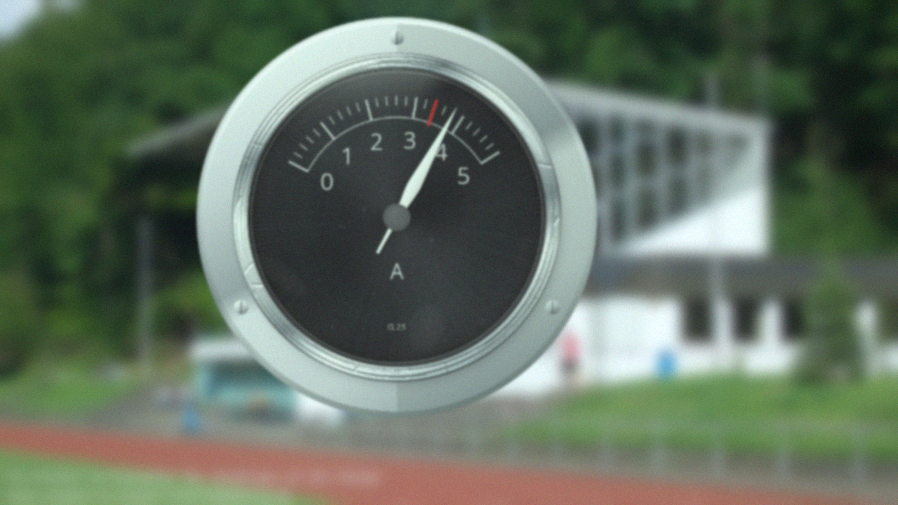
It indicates **3.8** A
